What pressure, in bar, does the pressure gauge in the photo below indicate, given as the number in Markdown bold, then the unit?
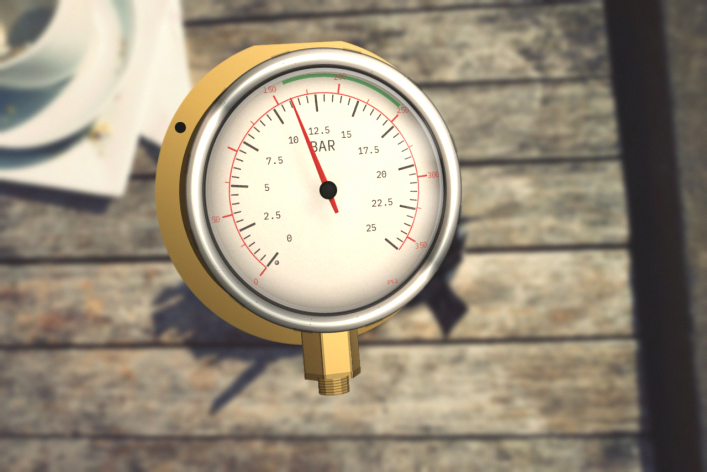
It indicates **11** bar
